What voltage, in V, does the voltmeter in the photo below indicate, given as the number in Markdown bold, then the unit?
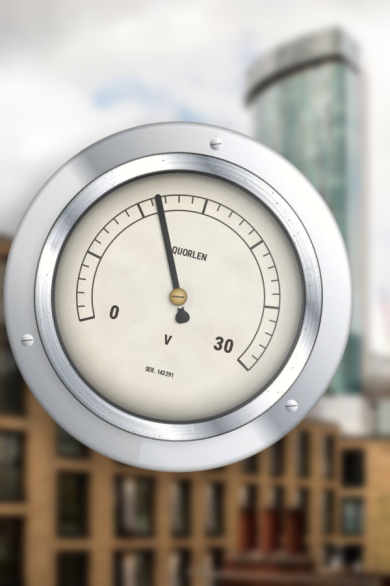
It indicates **11.5** V
